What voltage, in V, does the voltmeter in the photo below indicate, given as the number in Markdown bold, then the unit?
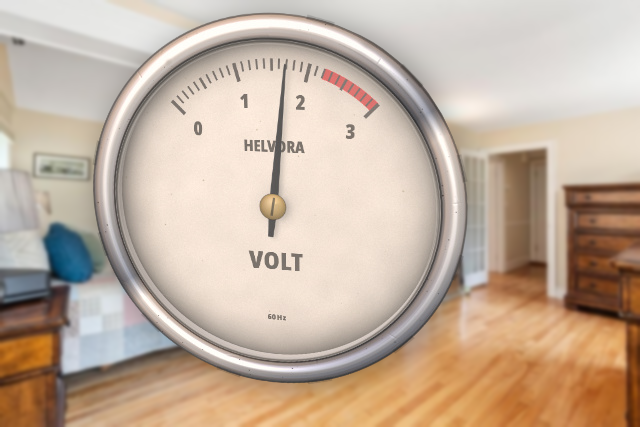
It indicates **1.7** V
